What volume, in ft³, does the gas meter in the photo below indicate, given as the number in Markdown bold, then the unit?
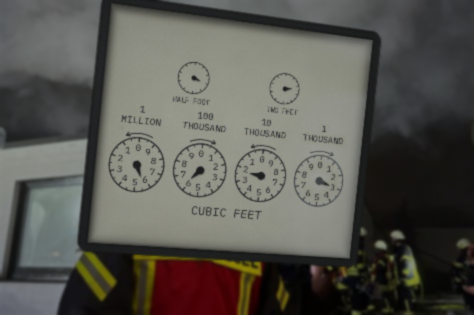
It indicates **562300** ft³
